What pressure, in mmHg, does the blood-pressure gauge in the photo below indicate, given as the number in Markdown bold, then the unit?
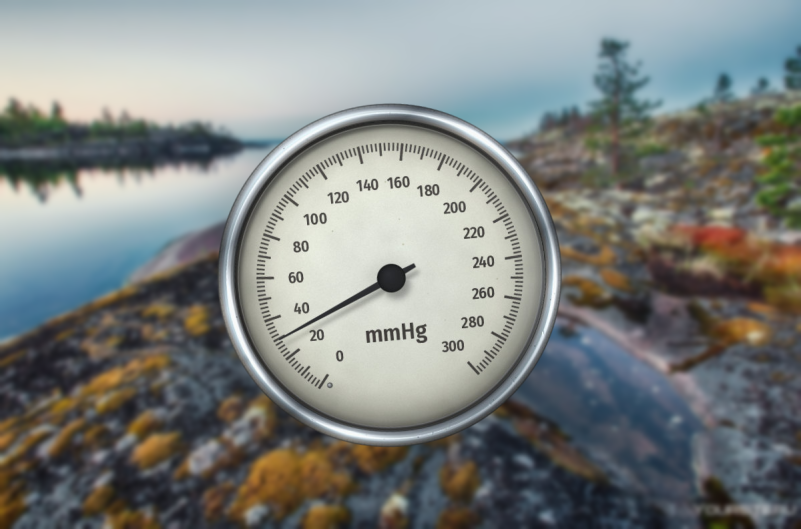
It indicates **30** mmHg
